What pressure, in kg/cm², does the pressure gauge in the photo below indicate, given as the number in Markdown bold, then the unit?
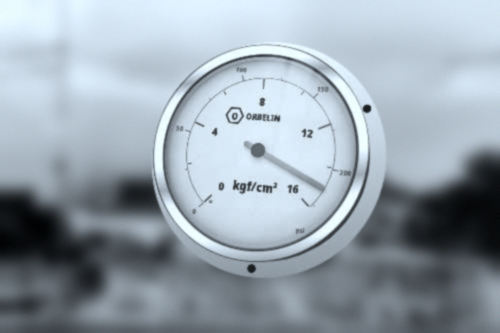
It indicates **15** kg/cm²
